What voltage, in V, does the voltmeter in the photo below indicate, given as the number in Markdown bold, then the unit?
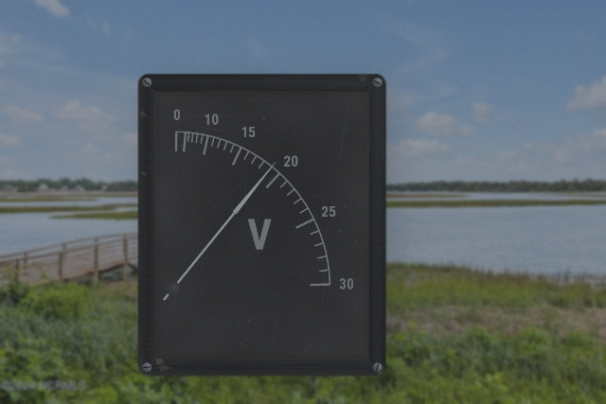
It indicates **19** V
